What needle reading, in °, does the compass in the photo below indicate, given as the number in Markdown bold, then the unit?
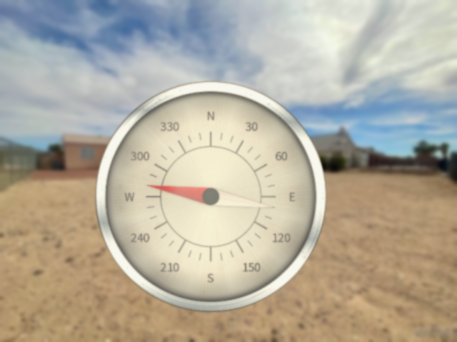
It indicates **280** °
